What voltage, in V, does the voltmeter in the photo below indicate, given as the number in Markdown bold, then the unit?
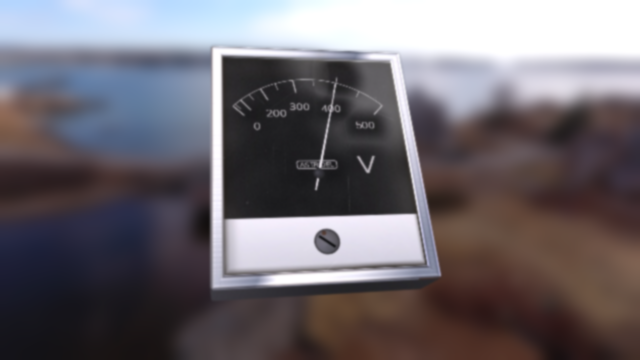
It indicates **400** V
